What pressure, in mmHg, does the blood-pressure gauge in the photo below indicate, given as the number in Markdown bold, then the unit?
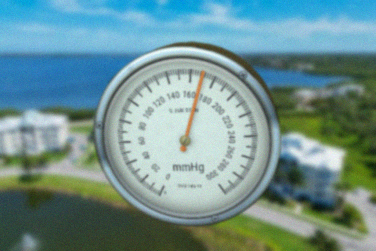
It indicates **170** mmHg
